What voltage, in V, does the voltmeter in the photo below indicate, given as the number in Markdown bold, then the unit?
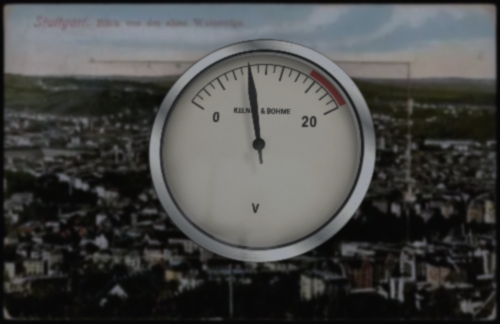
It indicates **8** V
